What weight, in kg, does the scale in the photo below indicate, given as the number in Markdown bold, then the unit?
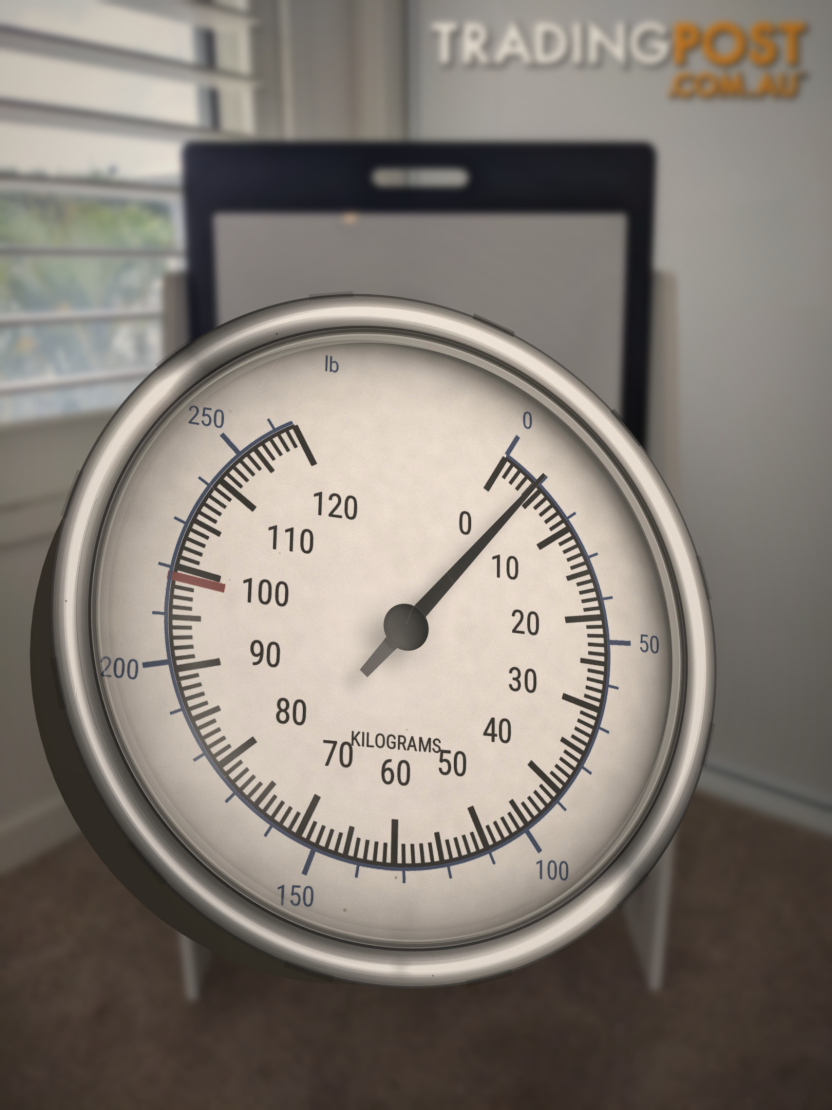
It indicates **4** kg
